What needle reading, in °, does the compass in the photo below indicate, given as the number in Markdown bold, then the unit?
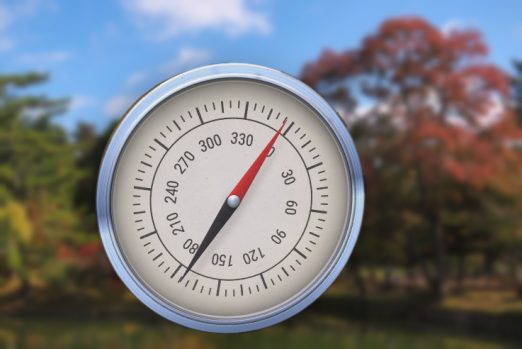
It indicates **355** °
